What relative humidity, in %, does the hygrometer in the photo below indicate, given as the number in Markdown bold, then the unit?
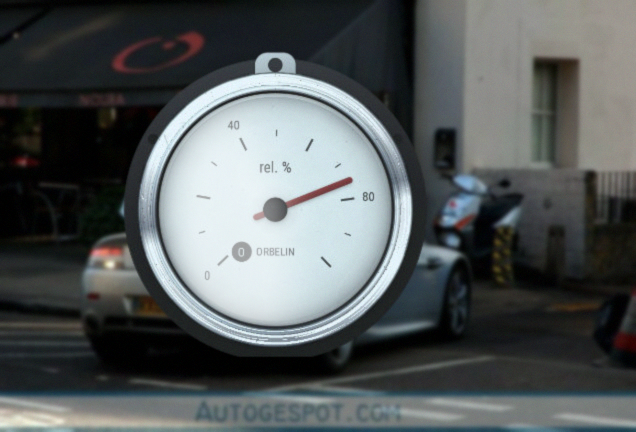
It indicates **75** %
